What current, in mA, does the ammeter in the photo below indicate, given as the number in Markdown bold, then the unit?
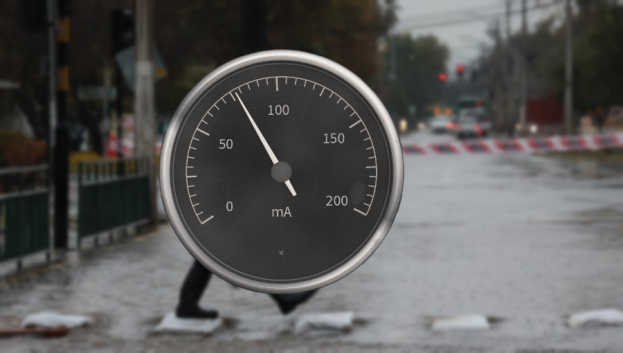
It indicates **77.5** mA
